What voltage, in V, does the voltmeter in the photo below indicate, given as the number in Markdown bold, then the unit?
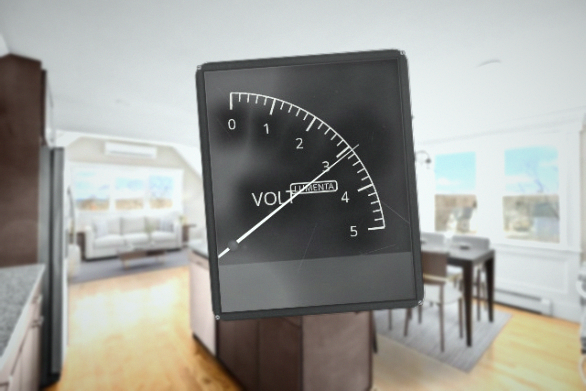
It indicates **3.1** V
